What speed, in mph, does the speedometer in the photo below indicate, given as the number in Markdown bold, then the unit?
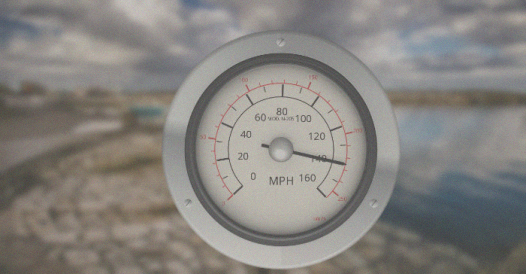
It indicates **140** mph
